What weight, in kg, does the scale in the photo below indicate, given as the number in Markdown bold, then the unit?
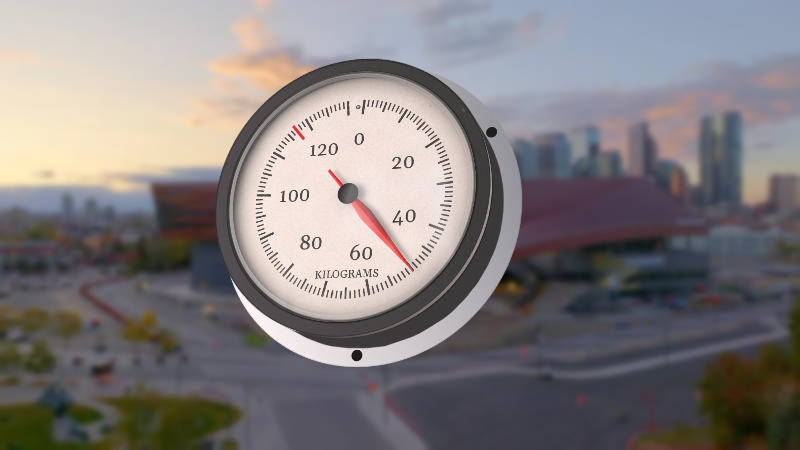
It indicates **50** kg
